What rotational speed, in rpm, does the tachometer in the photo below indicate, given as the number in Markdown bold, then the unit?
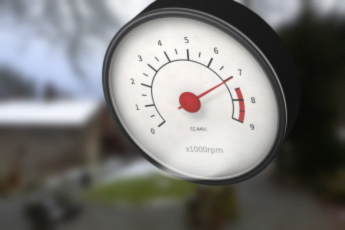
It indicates **7000** rpm
